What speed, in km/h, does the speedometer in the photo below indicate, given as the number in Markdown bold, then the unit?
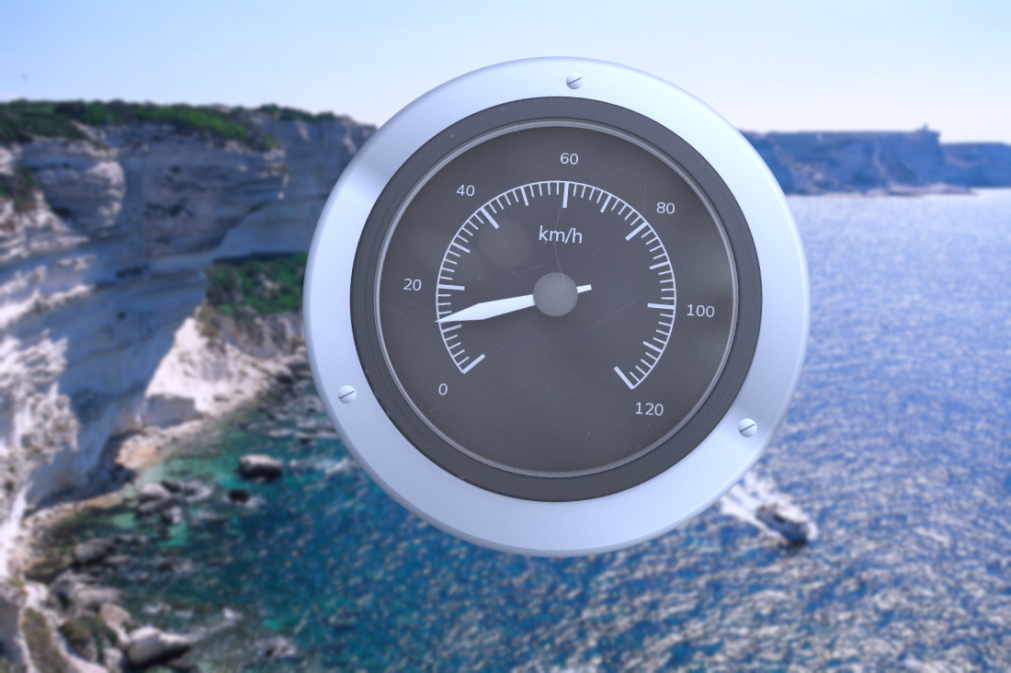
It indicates **12** km/h
